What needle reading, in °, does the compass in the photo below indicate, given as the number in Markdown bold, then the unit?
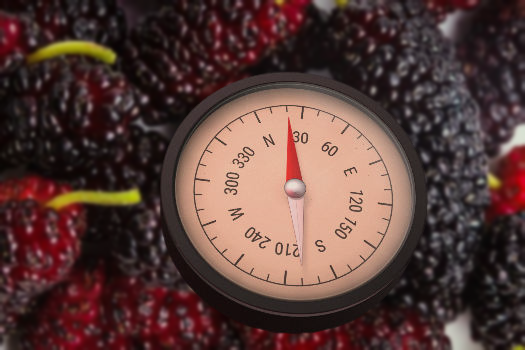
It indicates **20** °
